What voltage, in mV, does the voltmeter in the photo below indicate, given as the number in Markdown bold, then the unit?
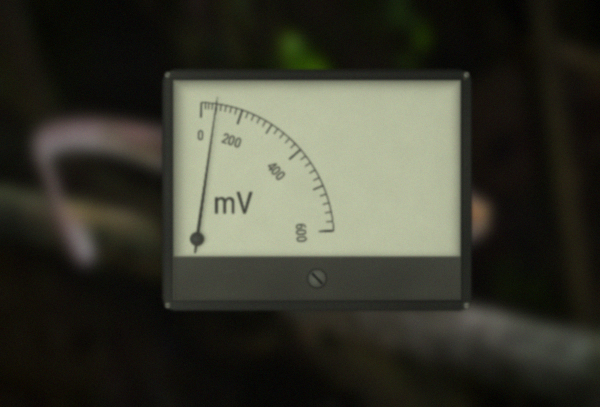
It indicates **100** mV
